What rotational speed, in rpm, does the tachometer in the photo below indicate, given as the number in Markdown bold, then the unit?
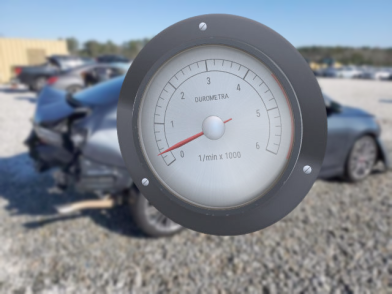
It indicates **300** rpm
